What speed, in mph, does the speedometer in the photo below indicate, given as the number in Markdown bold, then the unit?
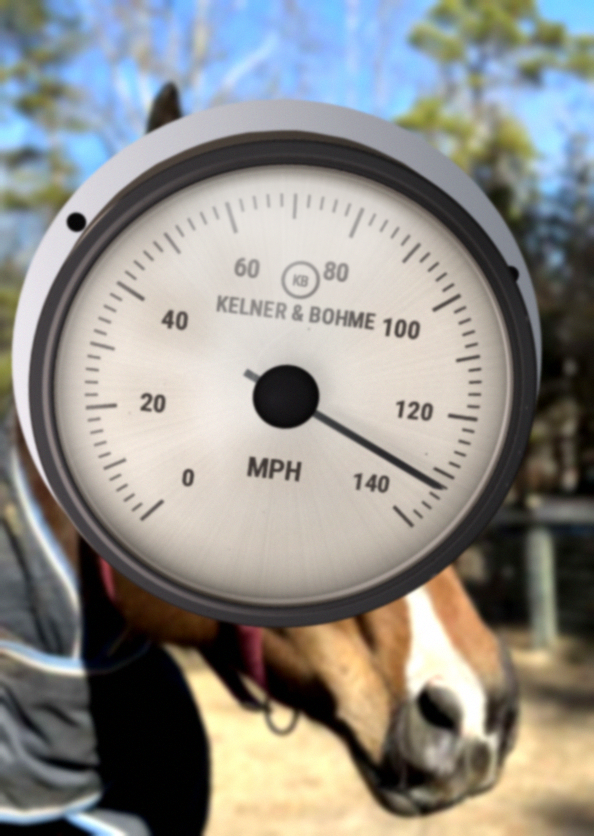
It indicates **132** mph
